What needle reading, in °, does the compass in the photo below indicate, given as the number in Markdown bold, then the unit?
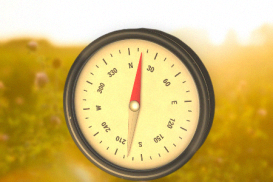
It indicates **15** °
